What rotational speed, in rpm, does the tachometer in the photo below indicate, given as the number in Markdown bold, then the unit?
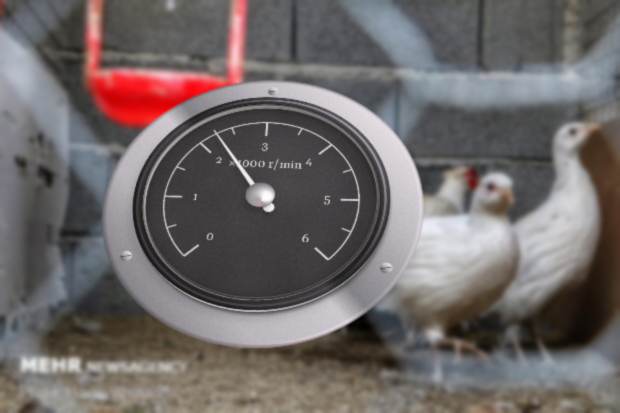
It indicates **2250** rpm
